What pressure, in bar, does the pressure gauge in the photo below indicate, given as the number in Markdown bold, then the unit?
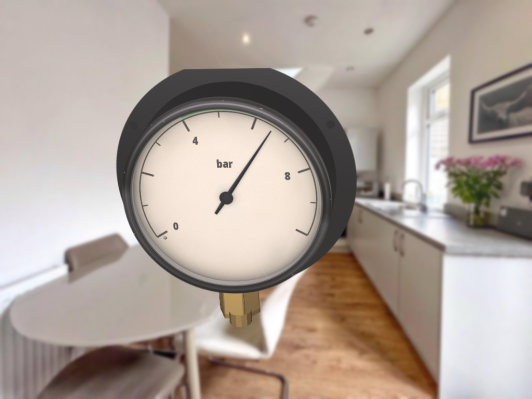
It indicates **6.5** bar
